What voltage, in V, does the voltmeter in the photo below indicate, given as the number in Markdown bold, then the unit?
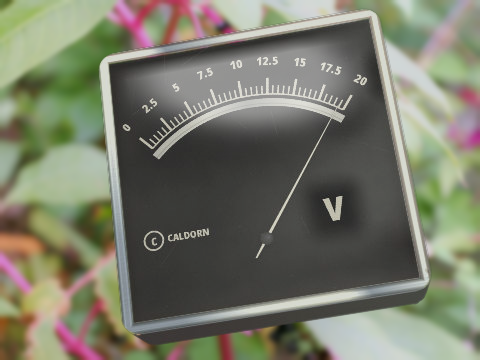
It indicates **19.5** V
